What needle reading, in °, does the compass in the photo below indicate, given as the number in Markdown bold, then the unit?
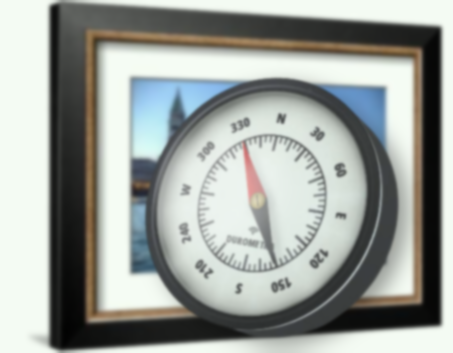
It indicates **330** °
